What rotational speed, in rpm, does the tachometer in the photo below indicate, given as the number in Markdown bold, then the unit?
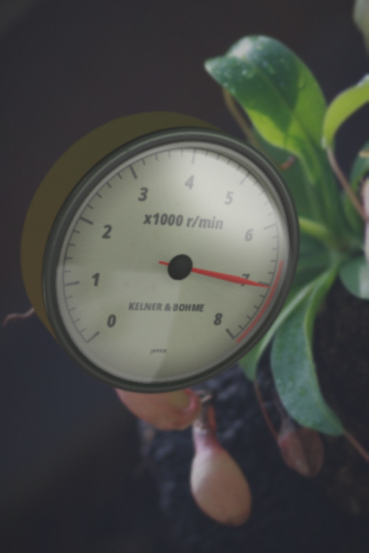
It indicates **7000** rpm
